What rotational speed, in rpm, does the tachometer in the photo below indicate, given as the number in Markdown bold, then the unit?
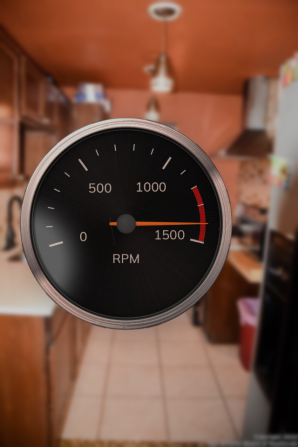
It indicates **1400** rpm
